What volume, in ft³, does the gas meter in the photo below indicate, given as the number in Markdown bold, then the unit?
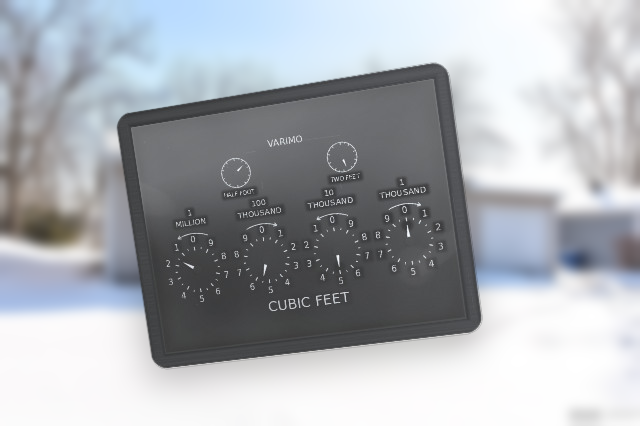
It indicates **155000** ft³
